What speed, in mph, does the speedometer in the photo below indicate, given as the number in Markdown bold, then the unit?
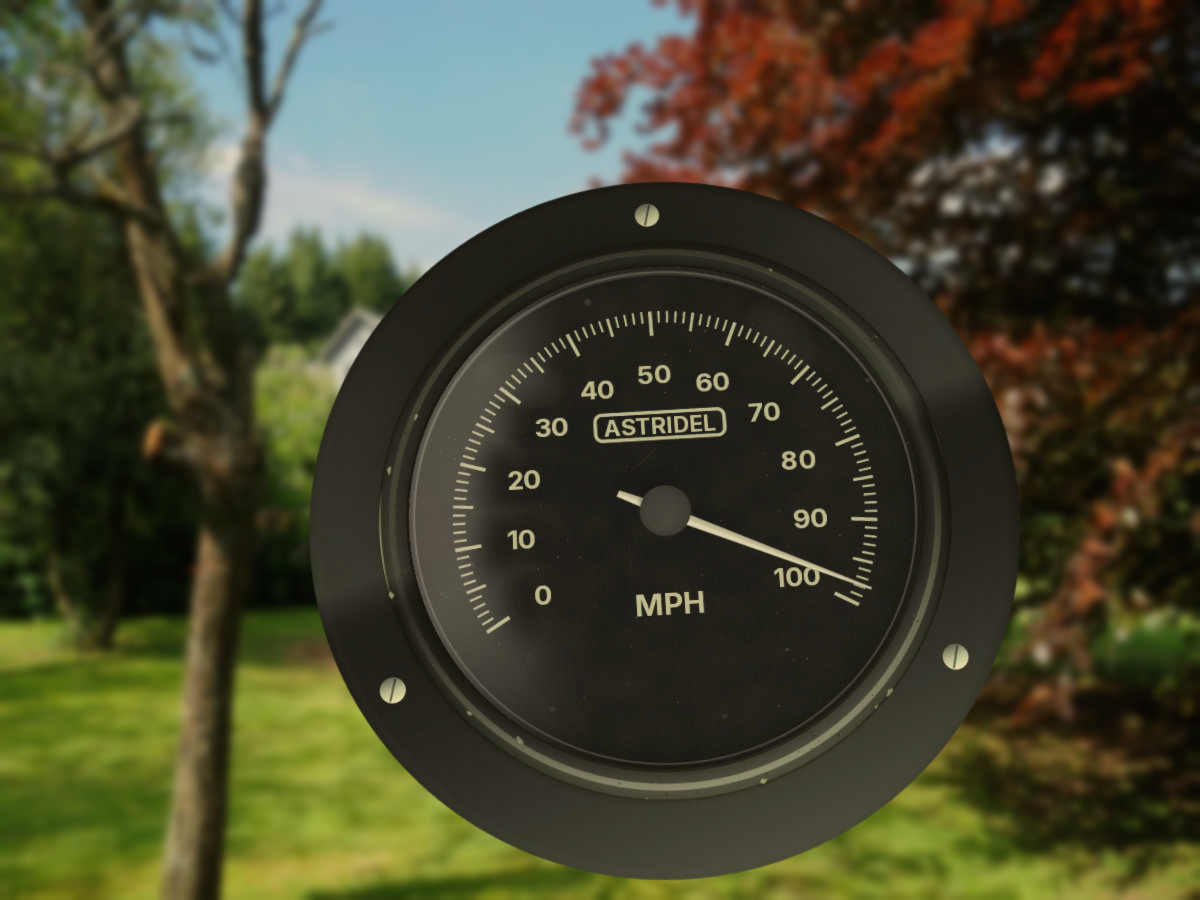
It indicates **98** mph
